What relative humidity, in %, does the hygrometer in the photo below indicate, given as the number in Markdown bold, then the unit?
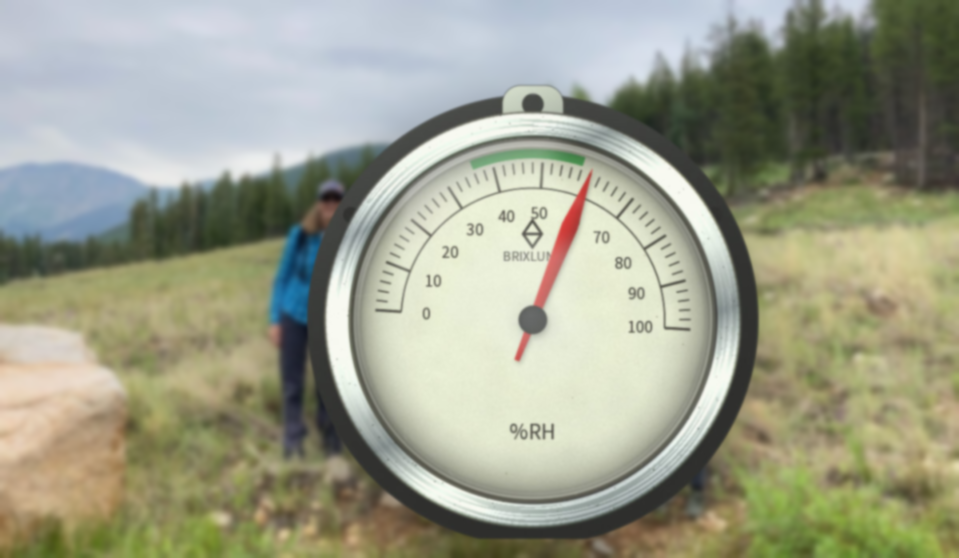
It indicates **60** %
